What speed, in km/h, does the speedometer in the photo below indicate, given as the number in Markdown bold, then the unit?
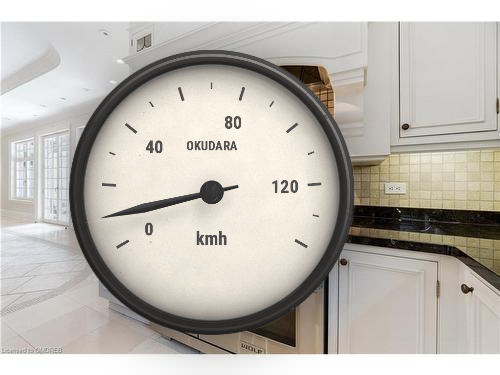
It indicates **10** km/h
